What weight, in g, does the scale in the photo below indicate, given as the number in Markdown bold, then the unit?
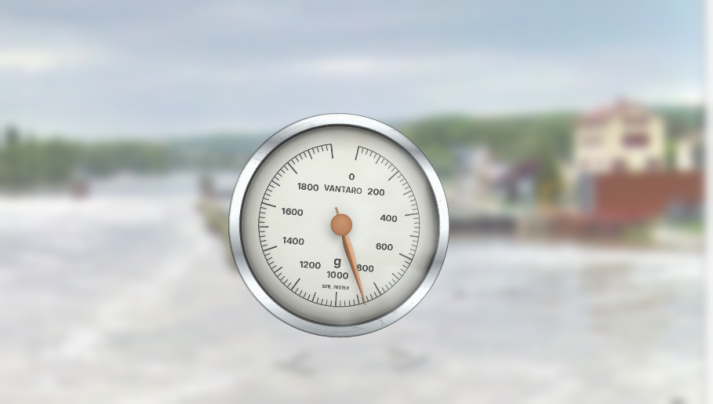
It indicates **880** g
